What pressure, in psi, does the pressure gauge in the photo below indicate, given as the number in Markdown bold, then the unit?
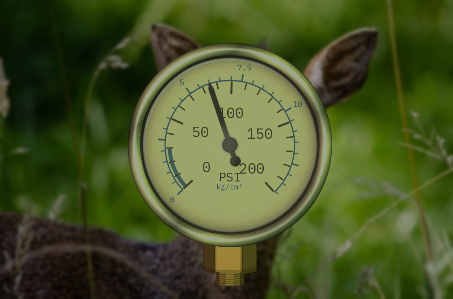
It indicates **85** psi
